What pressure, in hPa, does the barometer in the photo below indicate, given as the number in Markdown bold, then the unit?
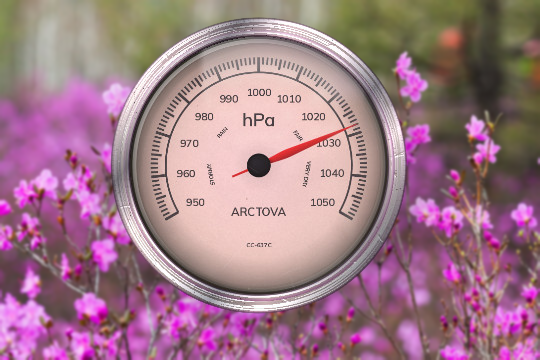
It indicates **1028** hPa
